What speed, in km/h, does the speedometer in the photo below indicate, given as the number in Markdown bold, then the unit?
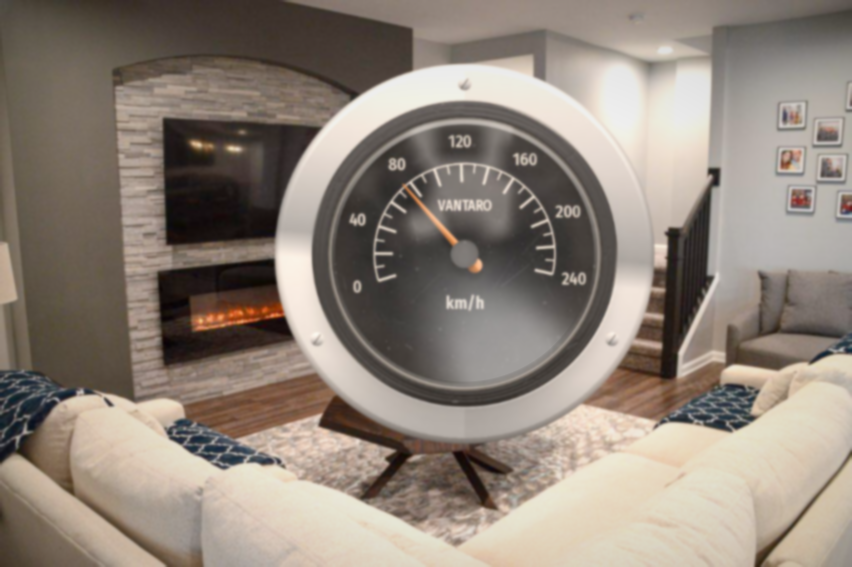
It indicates **75** km/h
